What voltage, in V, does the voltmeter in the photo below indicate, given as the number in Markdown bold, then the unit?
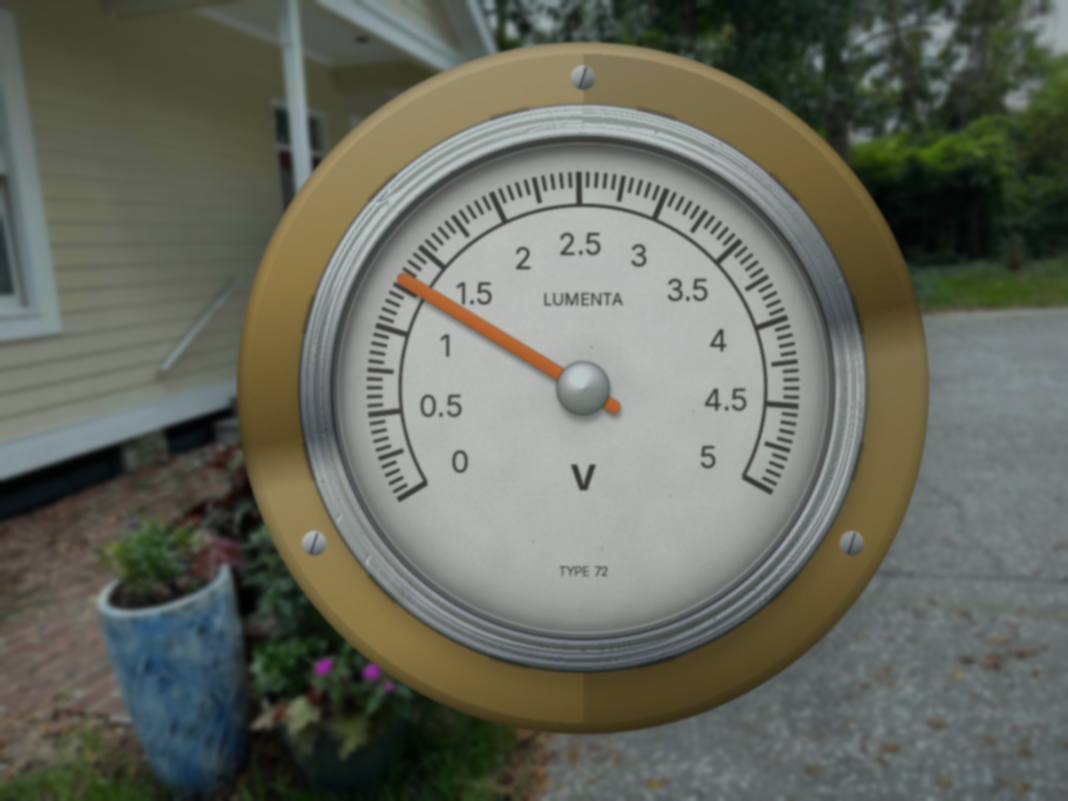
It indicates **1.3** V
